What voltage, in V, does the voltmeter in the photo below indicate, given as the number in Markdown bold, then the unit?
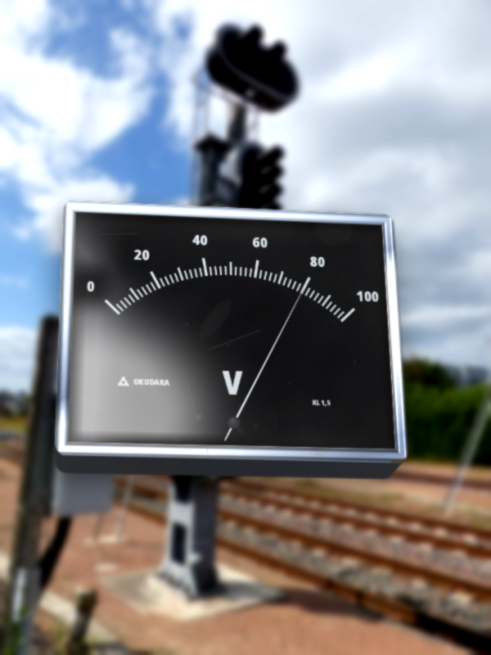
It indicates **80** V
